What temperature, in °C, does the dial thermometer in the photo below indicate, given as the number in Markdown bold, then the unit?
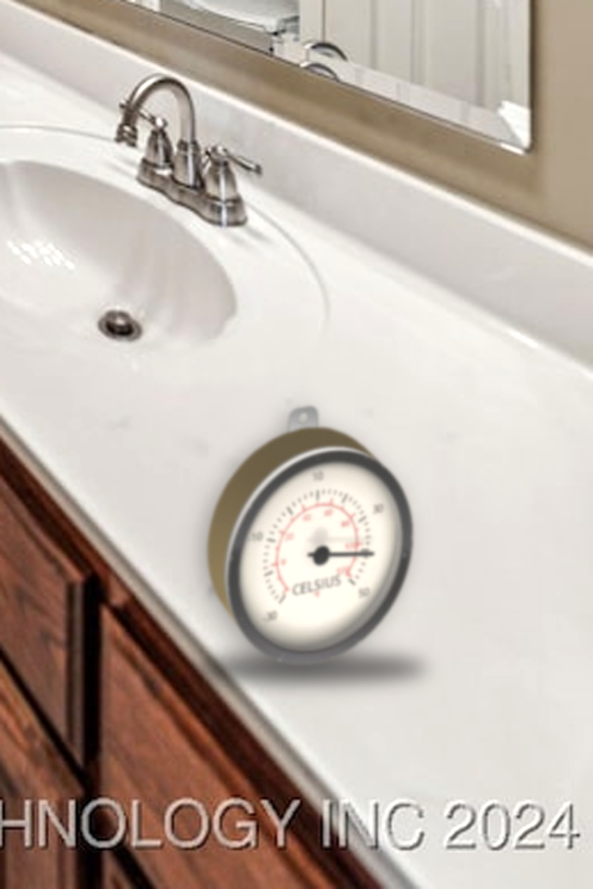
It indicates **40** °C
